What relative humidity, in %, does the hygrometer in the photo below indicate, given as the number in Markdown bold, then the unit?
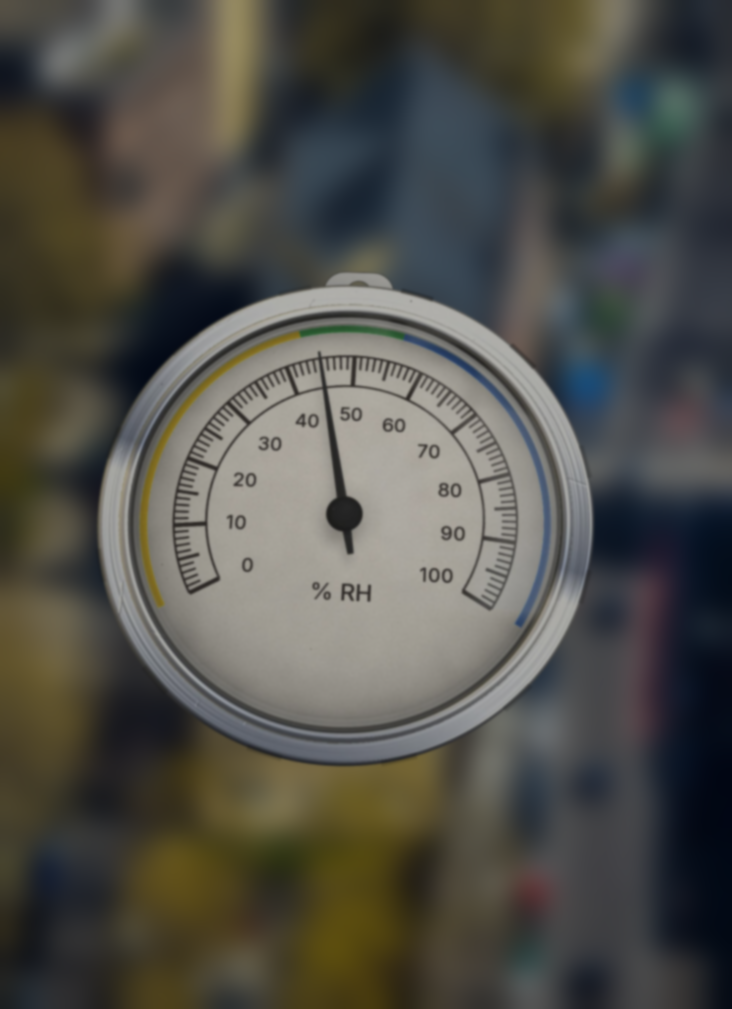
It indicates **45** %
